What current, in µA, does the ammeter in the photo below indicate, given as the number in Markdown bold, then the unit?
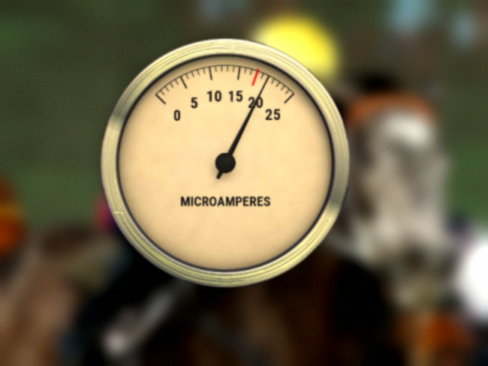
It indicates **20** µA
